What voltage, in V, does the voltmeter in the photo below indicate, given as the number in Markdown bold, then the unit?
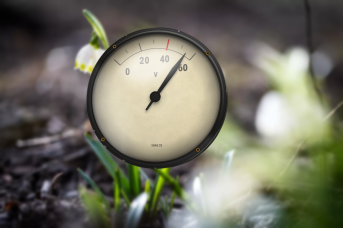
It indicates **55** V
